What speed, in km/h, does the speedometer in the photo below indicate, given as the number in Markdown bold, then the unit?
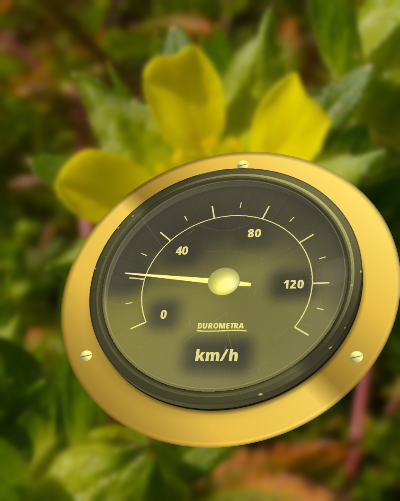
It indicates **20** km/h
